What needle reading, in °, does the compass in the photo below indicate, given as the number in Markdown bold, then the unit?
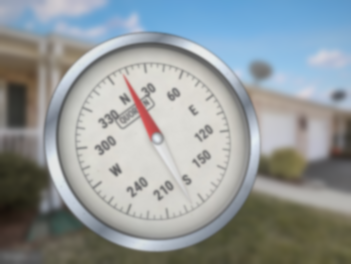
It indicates **10** °
